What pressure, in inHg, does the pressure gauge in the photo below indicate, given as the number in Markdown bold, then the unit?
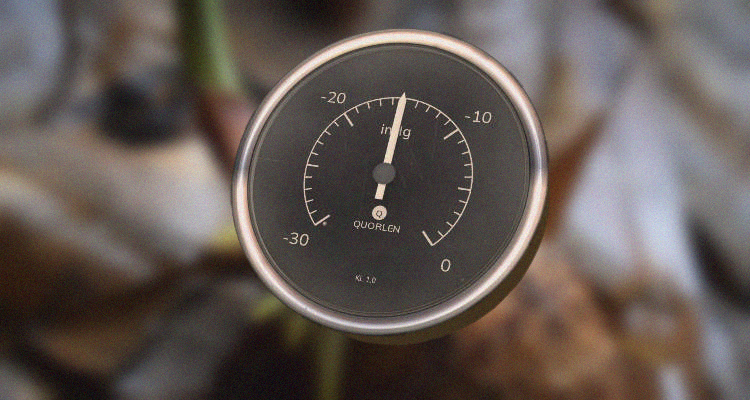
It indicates **-15** inHg
